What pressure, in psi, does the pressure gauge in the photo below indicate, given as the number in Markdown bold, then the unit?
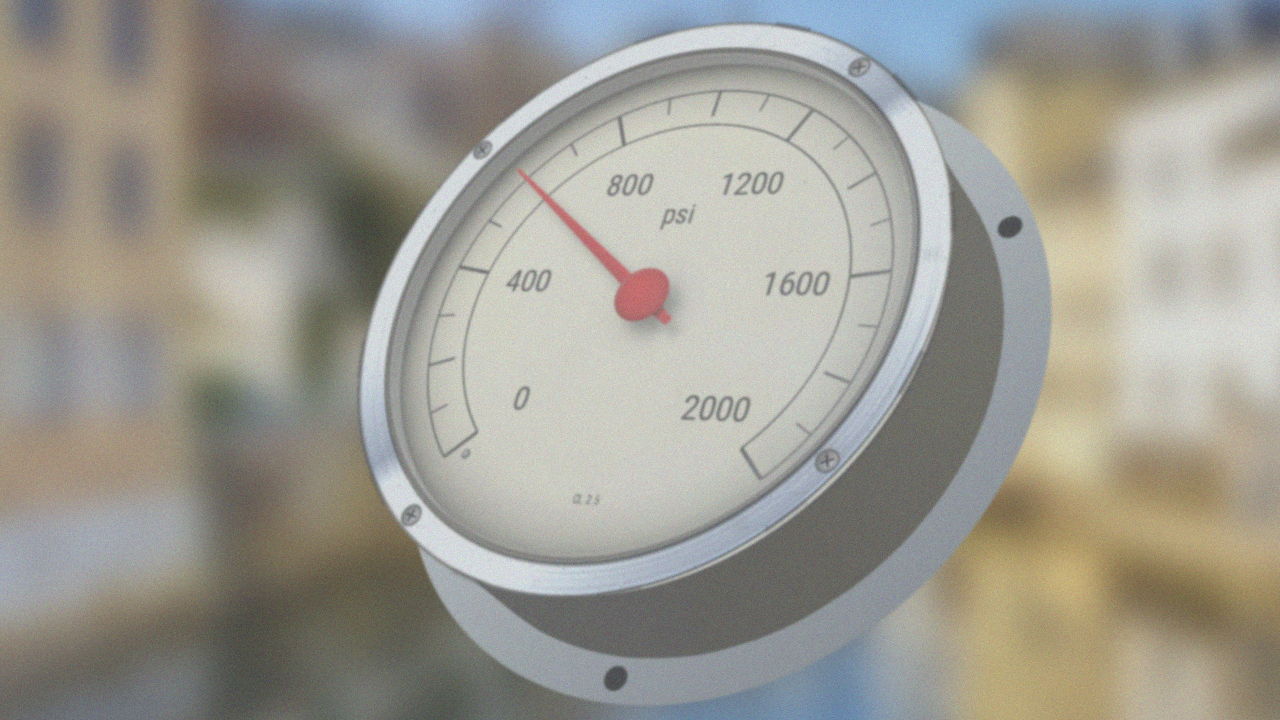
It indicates **600** psi
